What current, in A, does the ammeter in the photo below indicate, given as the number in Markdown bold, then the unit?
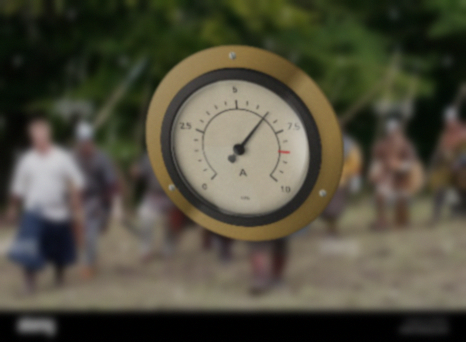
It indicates **6.5** A
